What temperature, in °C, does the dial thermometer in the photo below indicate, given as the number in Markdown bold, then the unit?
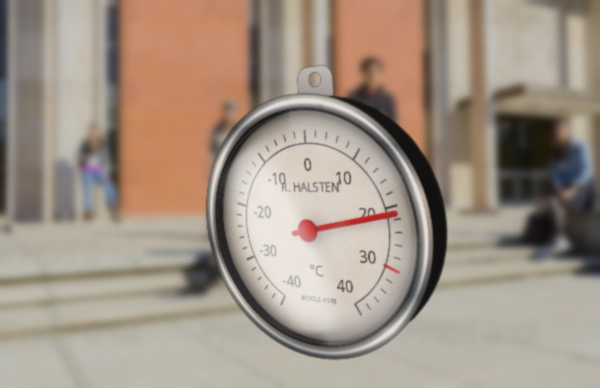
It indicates **21** °C
